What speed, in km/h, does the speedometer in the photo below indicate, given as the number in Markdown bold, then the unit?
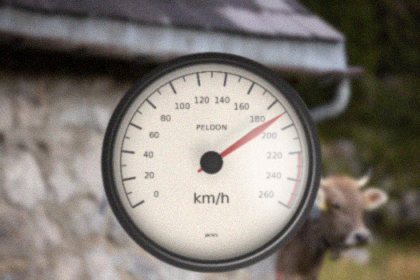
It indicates **190** km/h
